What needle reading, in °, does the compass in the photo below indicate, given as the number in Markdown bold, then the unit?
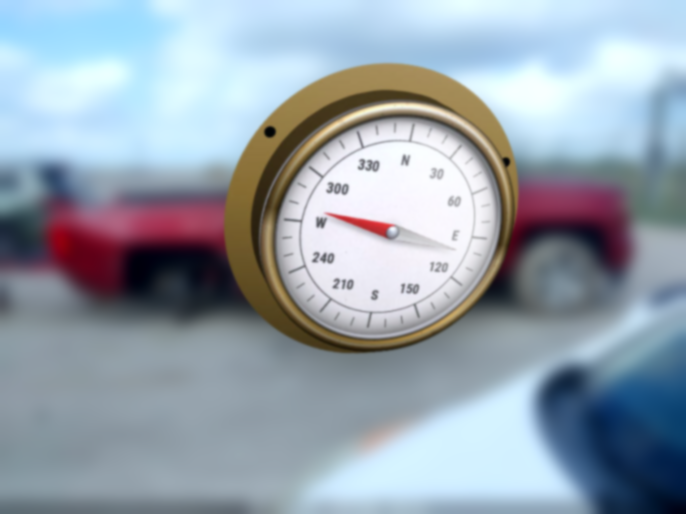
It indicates **280** °
